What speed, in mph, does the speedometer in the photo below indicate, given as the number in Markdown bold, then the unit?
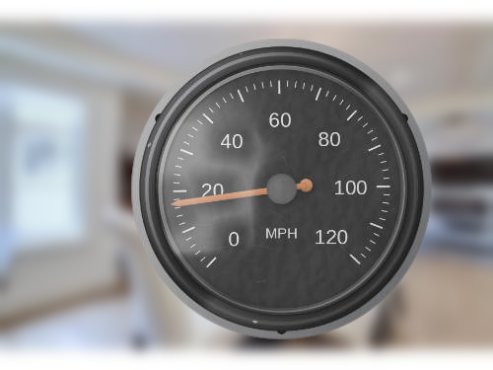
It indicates **17** mph
